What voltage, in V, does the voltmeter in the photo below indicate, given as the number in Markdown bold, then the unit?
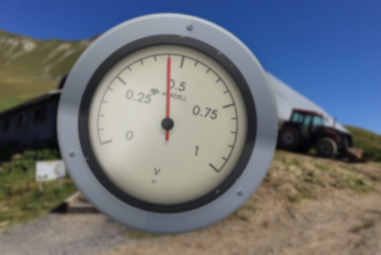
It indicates **0.45** V
